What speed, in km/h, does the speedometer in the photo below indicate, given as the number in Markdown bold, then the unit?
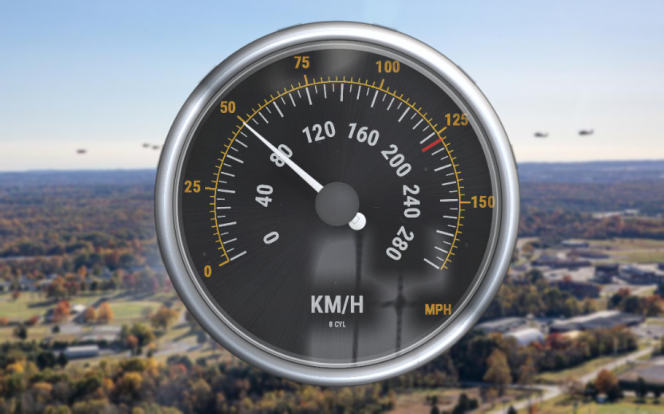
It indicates **80** km/h
